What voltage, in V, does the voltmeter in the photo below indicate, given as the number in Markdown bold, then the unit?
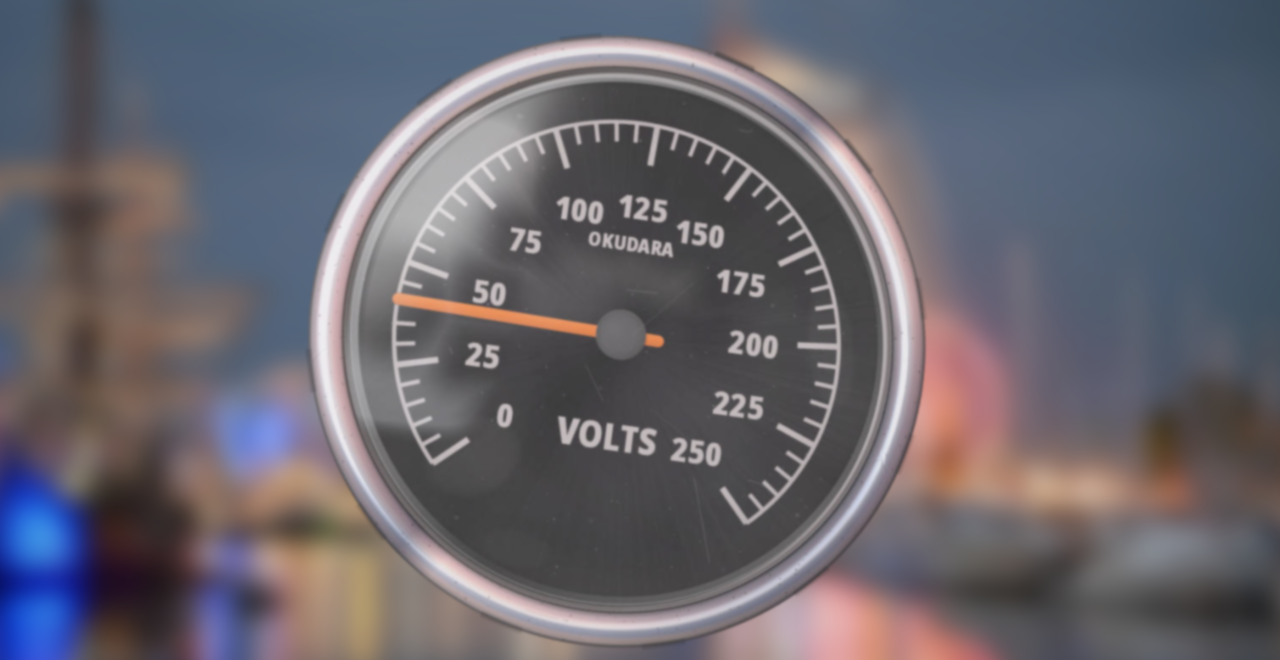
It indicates **40** V
